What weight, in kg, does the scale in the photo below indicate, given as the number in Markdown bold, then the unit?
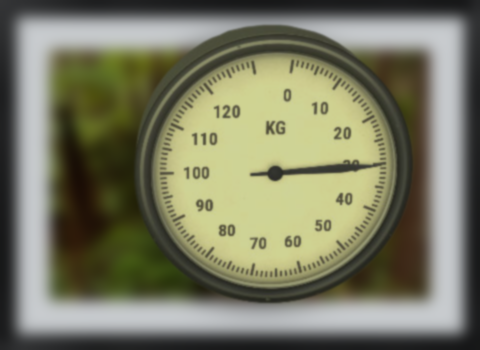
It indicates **30** kg
